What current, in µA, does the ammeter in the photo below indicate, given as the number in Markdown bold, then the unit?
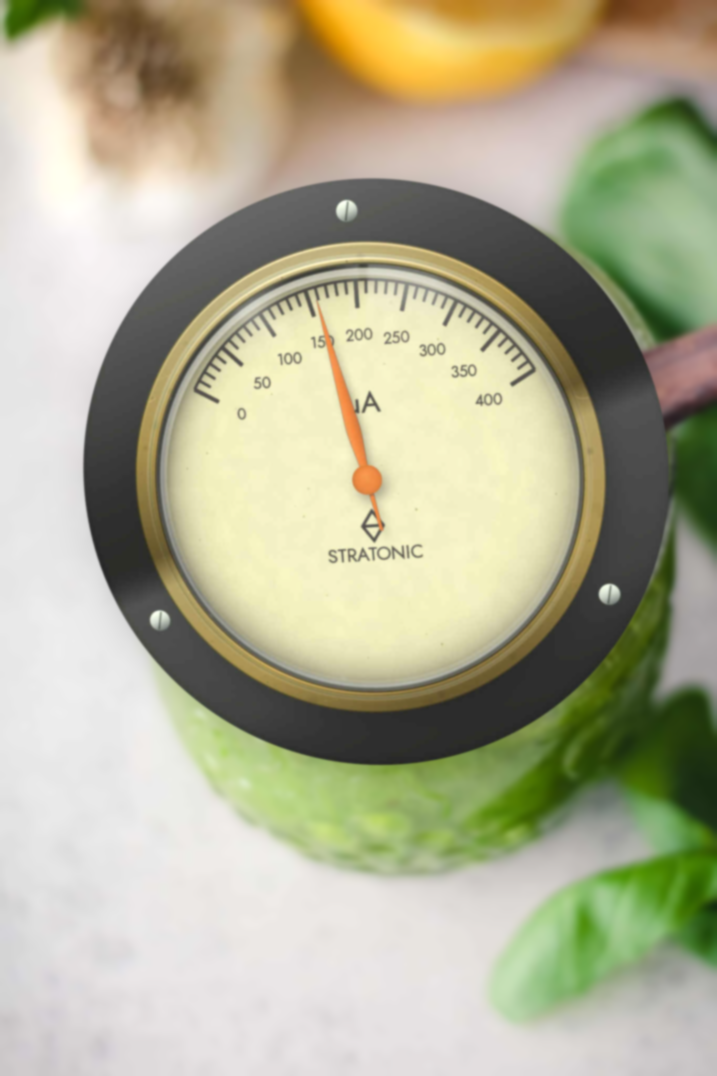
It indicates **160** µA
